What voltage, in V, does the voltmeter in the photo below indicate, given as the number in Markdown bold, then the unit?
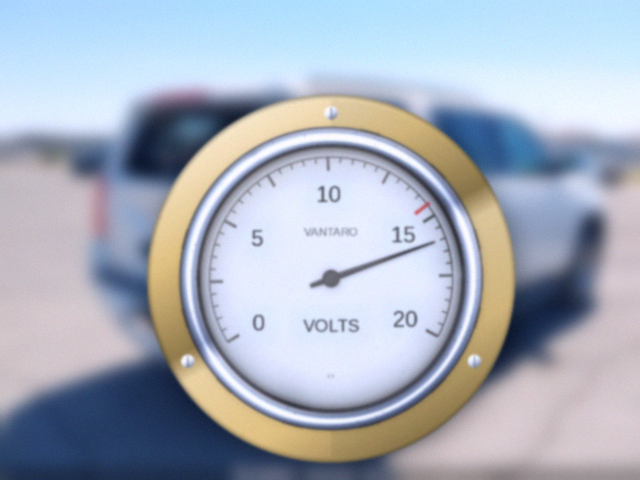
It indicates **16** V
